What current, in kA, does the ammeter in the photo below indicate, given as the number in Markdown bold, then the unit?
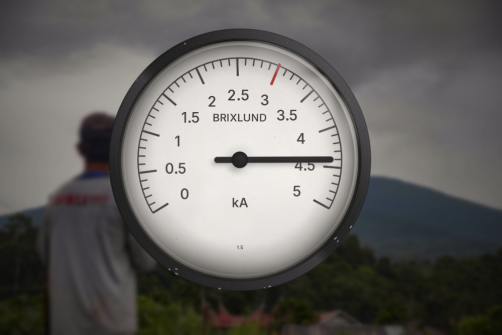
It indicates **4.4** kA
